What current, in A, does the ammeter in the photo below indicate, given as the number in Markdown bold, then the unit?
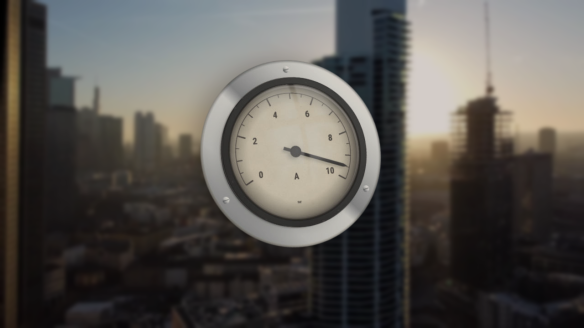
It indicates **9.5** A
